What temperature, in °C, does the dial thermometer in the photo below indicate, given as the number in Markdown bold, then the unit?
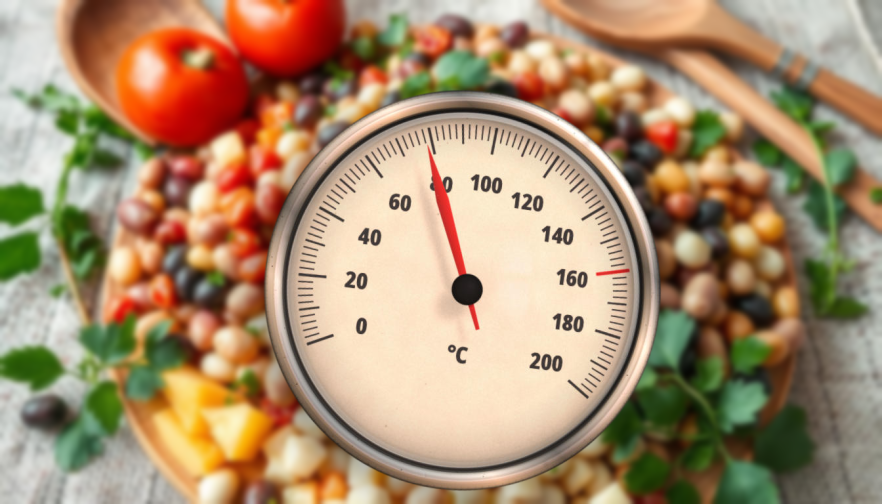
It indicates **78** °C
